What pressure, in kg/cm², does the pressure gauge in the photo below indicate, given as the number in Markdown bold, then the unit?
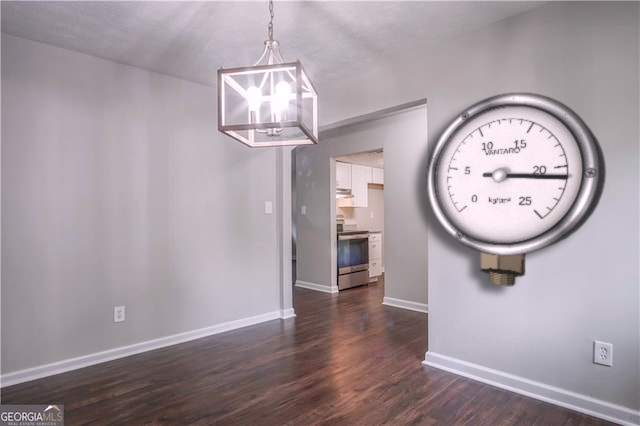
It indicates **21** kg/cm²
